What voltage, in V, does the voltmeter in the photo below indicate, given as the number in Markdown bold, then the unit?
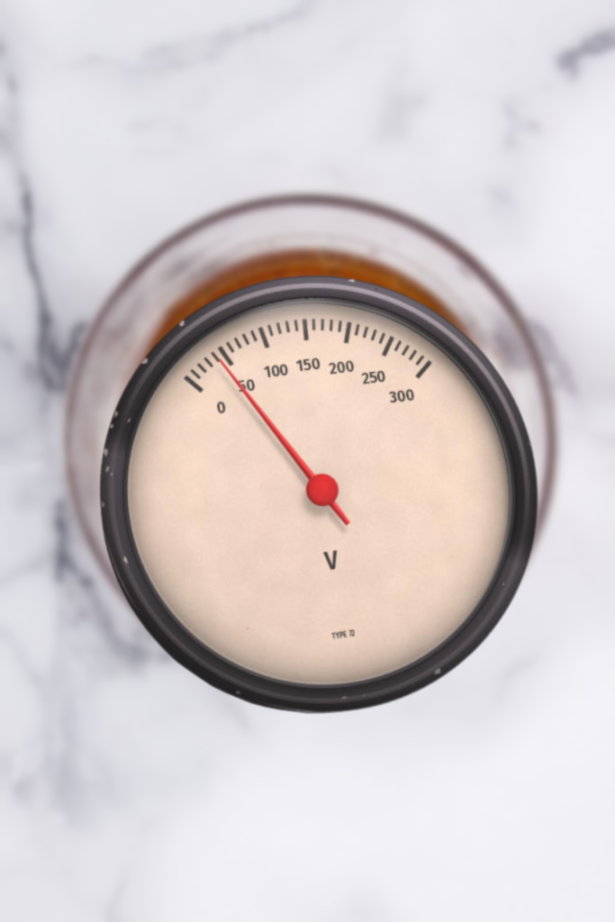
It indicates **40** V
